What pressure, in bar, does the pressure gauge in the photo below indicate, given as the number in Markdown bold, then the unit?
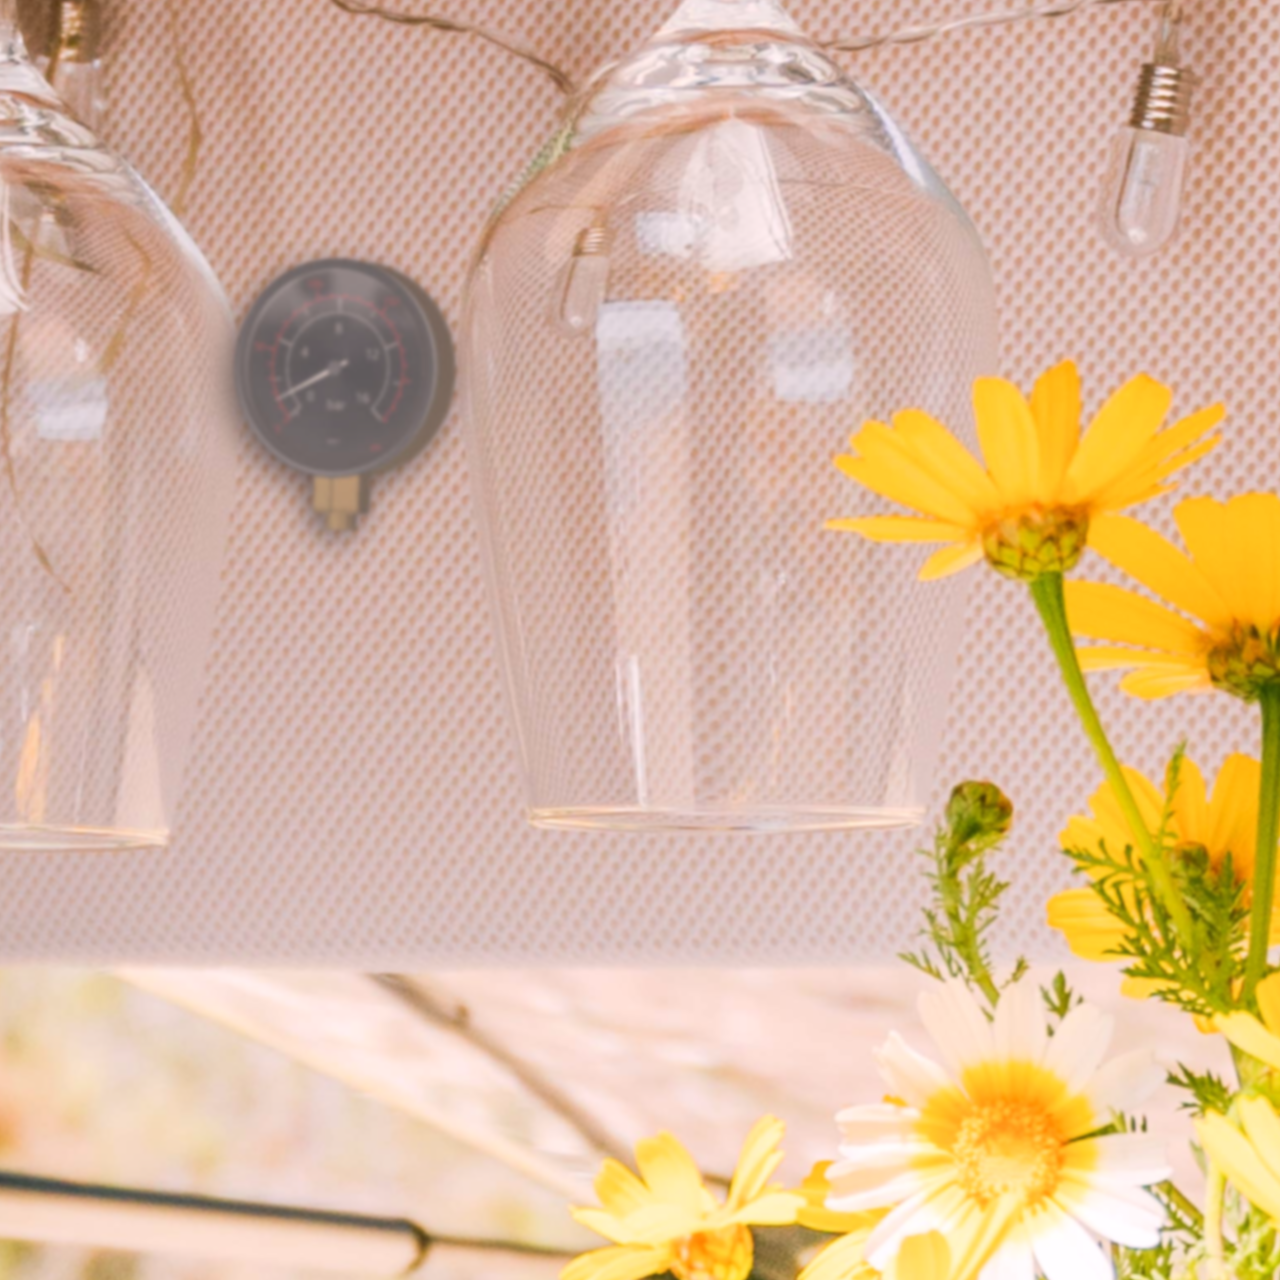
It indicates **1** bar
